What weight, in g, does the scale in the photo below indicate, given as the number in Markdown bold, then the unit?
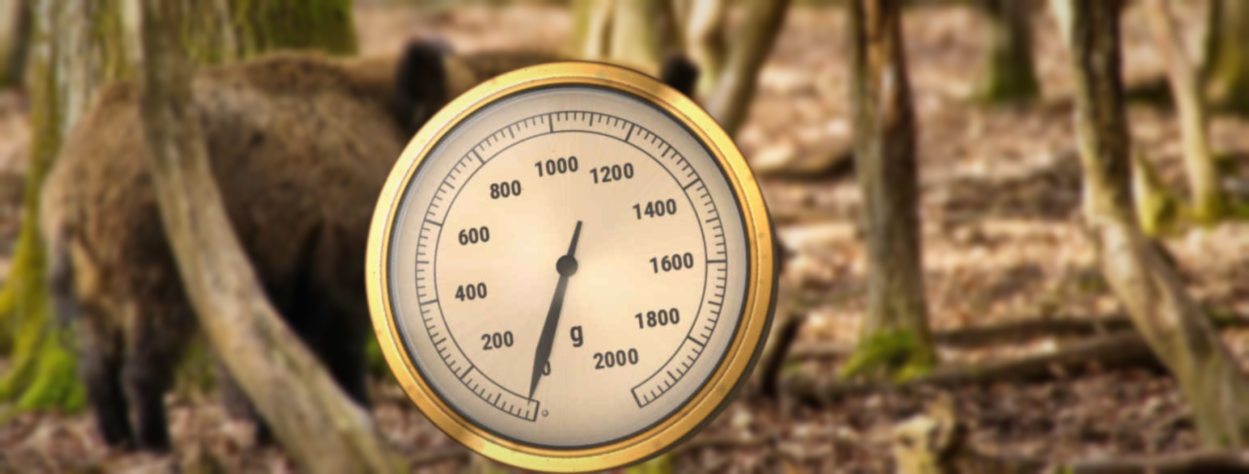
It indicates **20** g
